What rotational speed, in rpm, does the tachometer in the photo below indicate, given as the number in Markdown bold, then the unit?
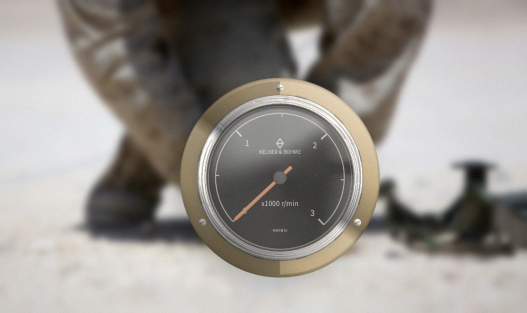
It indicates **0** rpm
